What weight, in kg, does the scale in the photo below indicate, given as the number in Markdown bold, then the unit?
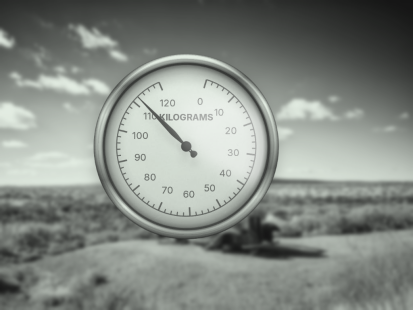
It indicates **112** kg
